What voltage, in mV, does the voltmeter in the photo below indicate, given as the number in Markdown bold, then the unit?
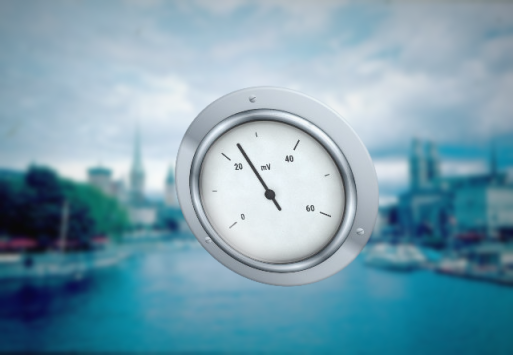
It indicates **25** mV
